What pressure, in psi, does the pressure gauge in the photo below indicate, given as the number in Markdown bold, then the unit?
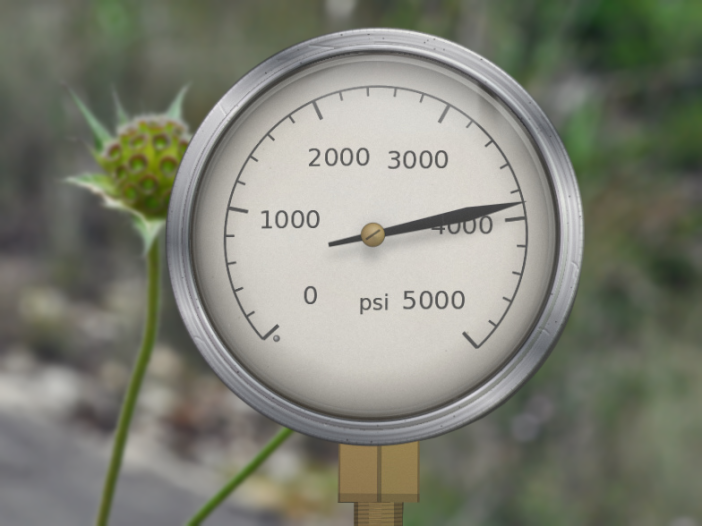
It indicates **3900** psi
